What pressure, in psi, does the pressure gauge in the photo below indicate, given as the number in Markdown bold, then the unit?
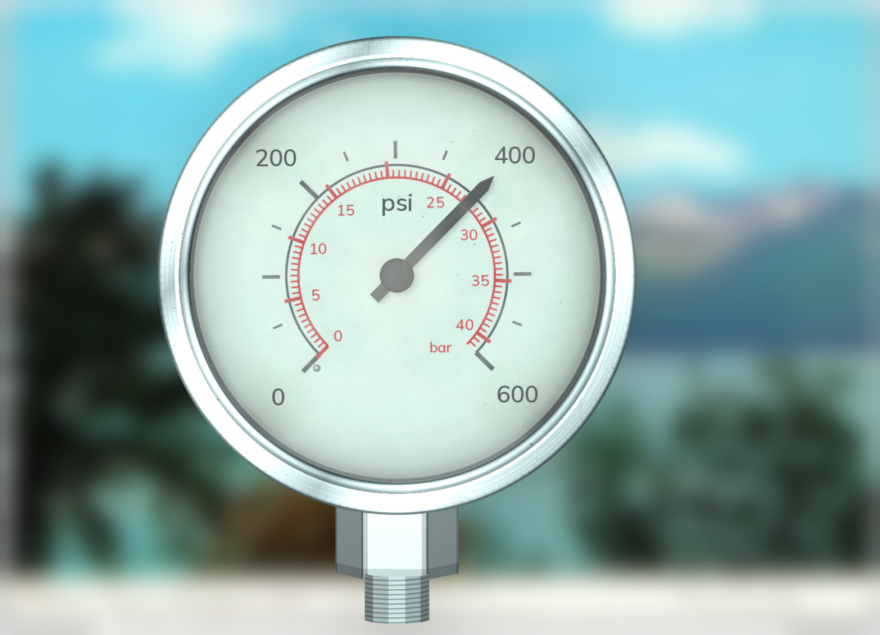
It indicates **400** psi
